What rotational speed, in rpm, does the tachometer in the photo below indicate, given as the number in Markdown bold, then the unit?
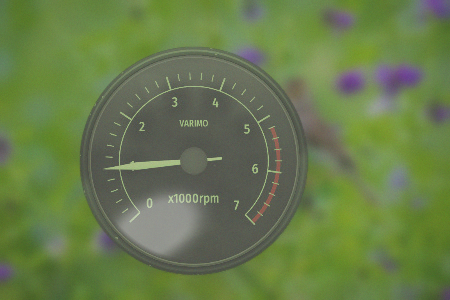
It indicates **1000** rpm
